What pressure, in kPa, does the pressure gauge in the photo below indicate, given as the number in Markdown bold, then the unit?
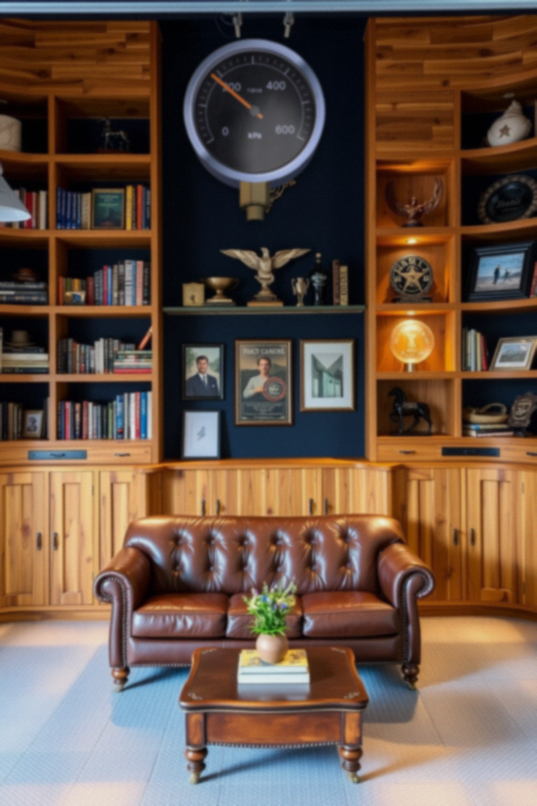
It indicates **180** kPa
